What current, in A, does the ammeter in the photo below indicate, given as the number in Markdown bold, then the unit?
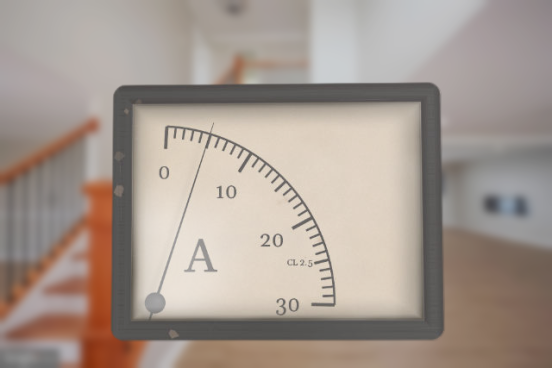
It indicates **5** A
